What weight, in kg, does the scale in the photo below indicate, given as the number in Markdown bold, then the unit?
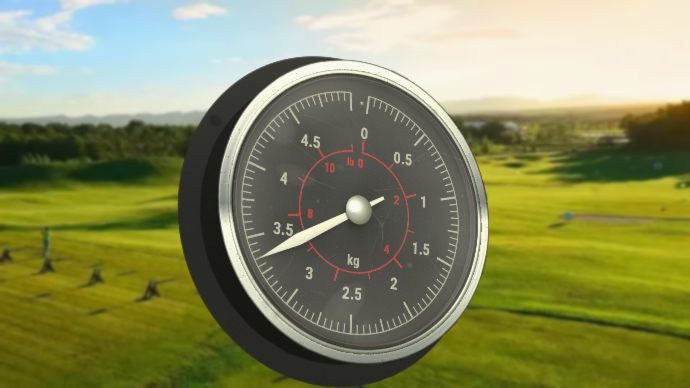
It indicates **3.35** kg
